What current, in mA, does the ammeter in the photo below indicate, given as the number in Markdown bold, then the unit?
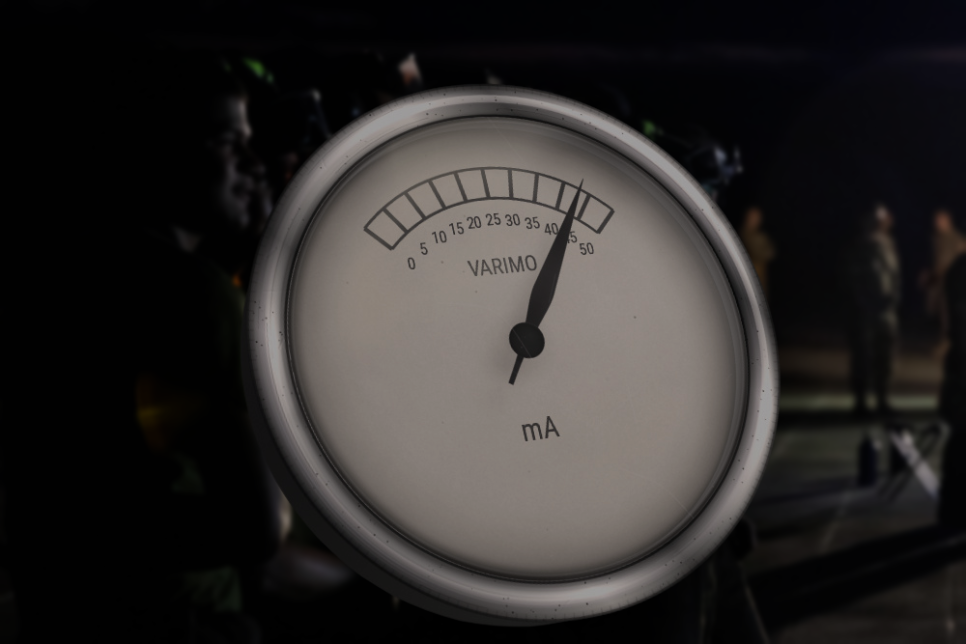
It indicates **42.5** mA
